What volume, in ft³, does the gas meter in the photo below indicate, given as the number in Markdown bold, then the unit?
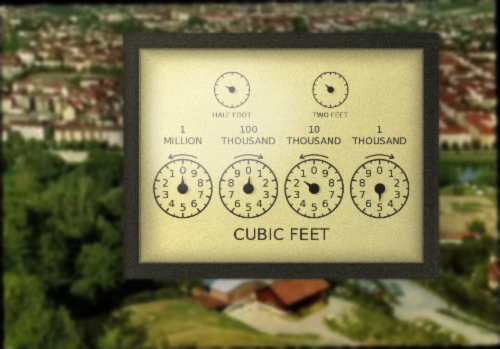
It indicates **1500** ft³
